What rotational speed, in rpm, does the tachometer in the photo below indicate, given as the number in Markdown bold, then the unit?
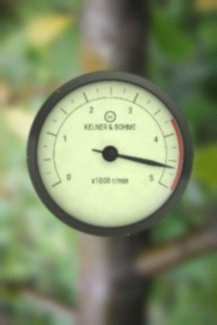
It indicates **4625** rpm
